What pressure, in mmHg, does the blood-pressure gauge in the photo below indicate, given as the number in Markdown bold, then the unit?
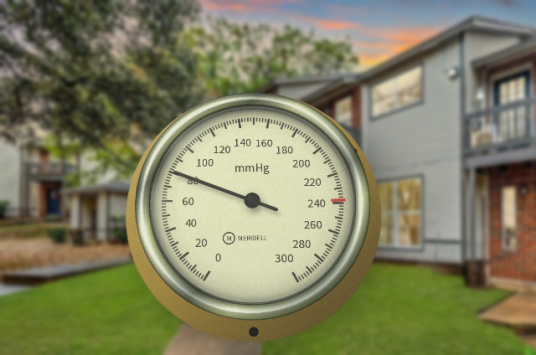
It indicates **80** mmHg
